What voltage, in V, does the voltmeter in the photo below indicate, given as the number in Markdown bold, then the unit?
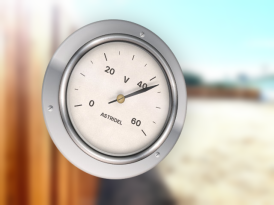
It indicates **42.5** V
